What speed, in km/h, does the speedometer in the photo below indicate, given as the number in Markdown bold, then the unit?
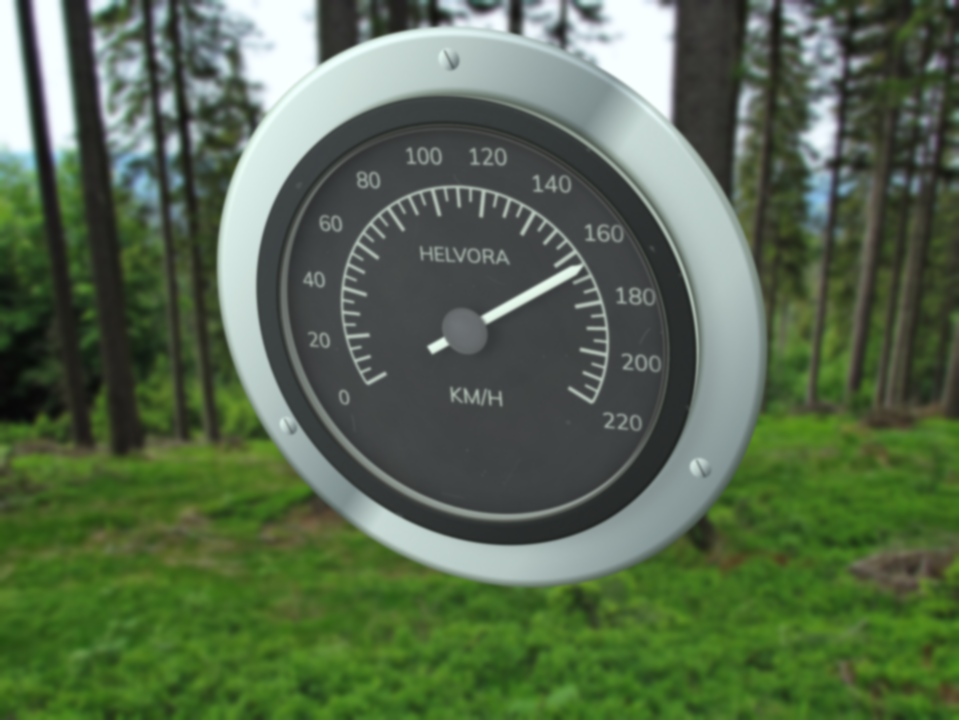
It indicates **165** km/h
